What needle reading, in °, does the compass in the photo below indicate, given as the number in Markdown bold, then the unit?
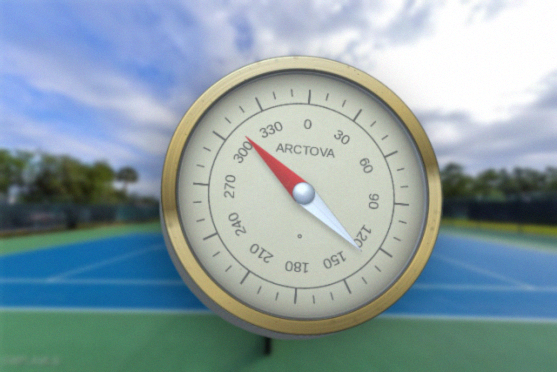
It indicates **310** °
